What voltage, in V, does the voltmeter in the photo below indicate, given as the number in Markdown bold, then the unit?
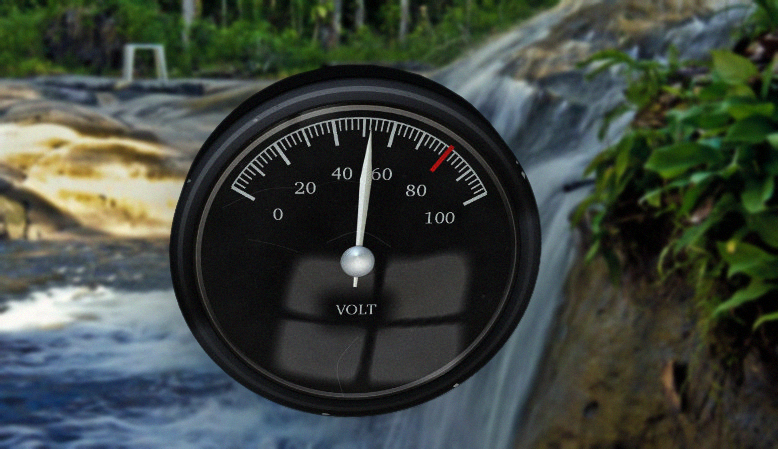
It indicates **52** V
